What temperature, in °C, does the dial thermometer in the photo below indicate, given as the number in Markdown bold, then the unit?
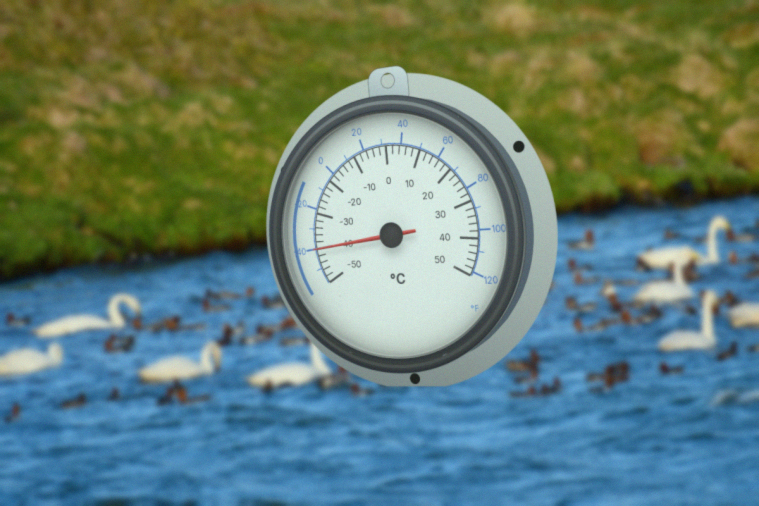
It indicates **-40** °C
